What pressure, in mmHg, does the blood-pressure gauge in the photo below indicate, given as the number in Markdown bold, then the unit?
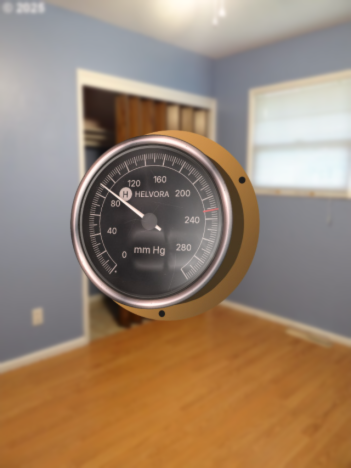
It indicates **90** mmHg
